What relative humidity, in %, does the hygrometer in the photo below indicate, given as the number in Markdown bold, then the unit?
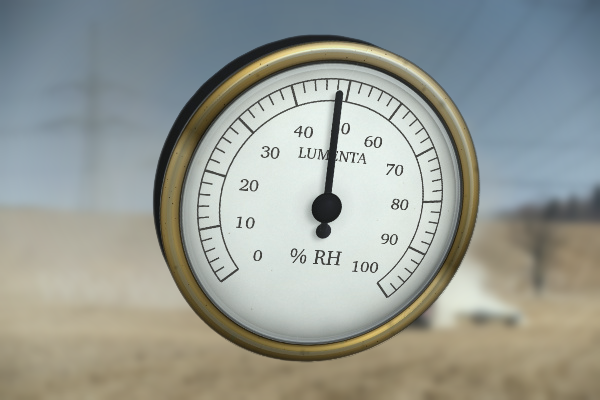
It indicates **48** %
